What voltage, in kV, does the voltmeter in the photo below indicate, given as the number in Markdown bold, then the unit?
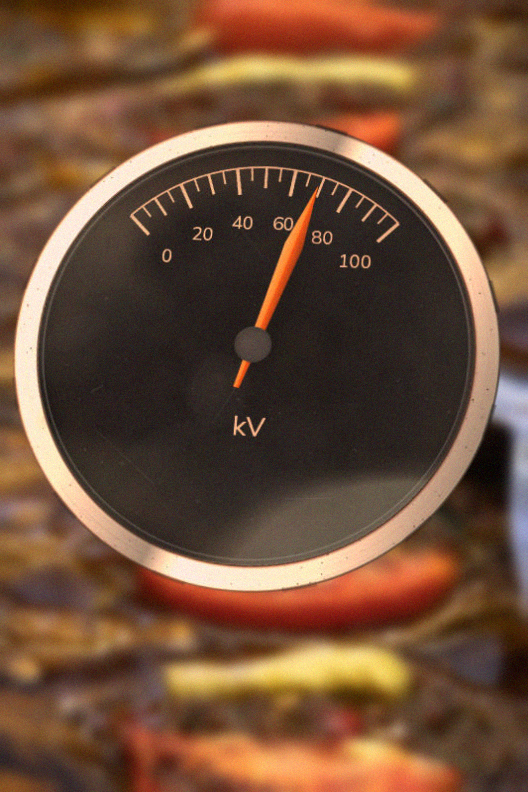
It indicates **70** kV
